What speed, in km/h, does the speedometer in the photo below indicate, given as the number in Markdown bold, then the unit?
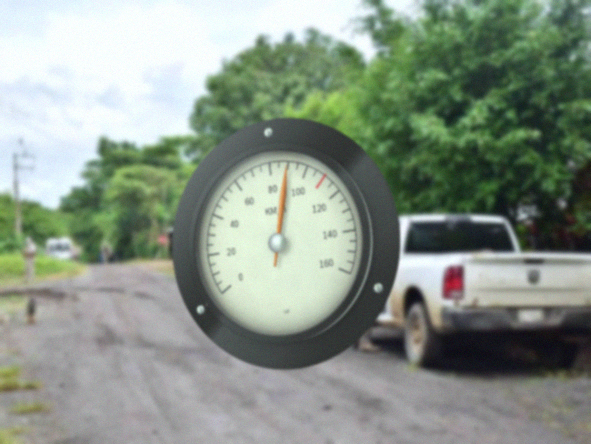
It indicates **90** km/h
